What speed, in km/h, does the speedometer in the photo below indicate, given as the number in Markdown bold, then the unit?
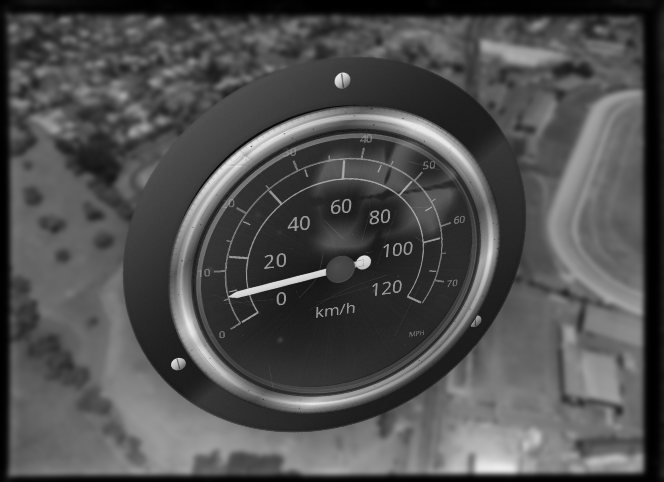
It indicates **10** km/h
